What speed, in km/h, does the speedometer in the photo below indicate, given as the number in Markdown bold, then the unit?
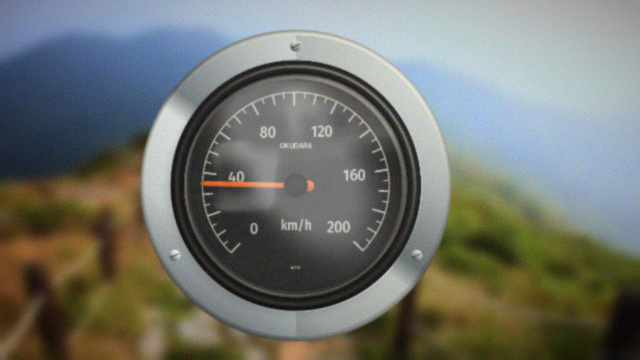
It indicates **35** km/h
